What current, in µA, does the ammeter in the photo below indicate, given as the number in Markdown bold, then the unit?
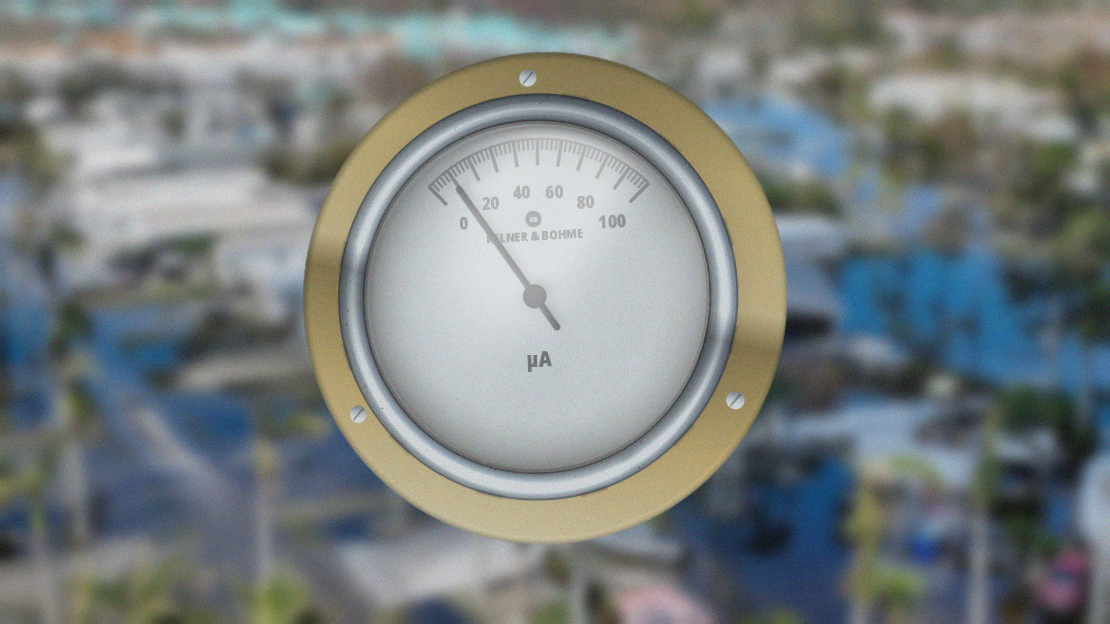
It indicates **10** µA
